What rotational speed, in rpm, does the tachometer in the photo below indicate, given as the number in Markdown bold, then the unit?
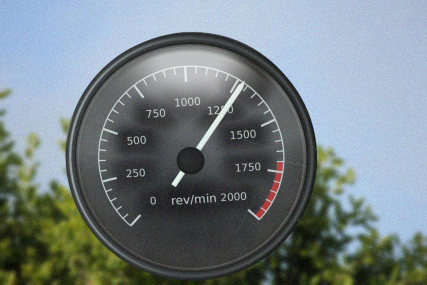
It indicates **1275** rpm
